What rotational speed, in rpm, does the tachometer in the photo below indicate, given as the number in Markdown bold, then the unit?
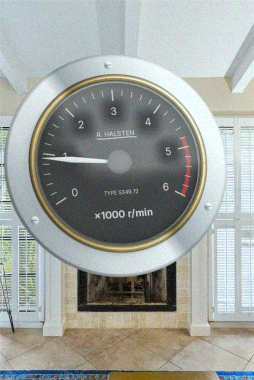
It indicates **900** rpm
